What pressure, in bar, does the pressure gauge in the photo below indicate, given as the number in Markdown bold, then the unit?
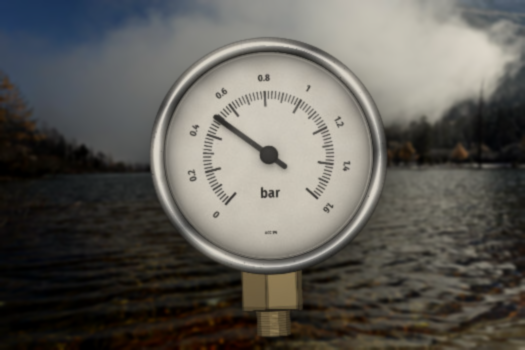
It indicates **0.5** bar
